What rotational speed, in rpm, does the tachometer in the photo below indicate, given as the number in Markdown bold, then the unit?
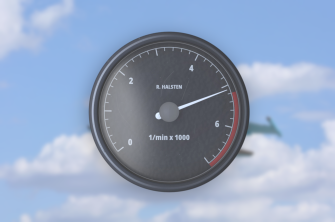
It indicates **5100** rpm
